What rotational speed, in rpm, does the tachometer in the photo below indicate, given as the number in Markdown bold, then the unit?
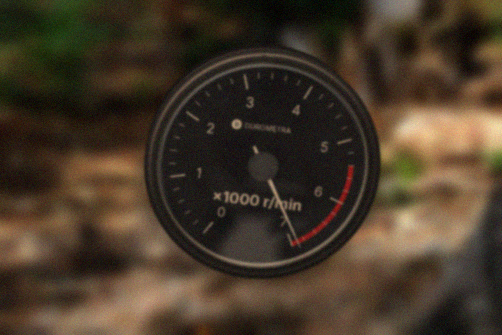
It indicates **6900** rpm
